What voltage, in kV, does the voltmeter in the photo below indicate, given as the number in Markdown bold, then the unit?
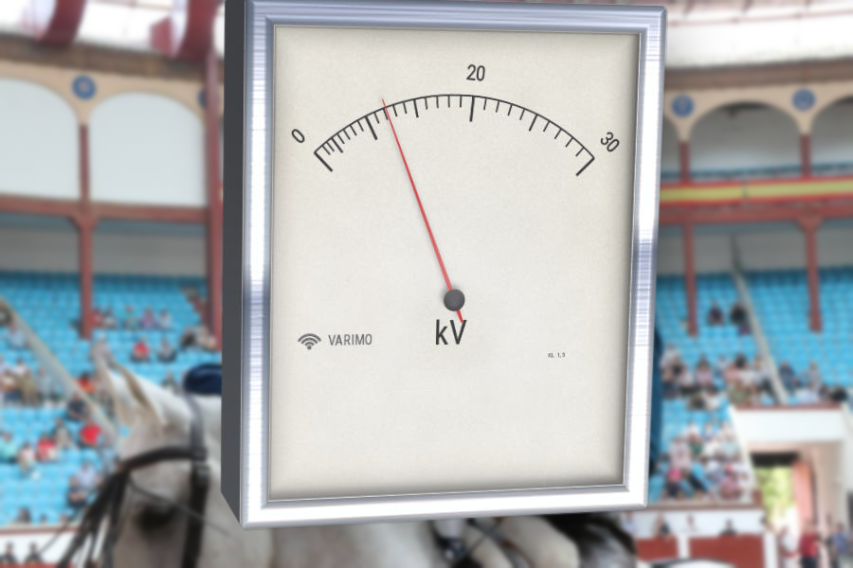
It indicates **12** kV
